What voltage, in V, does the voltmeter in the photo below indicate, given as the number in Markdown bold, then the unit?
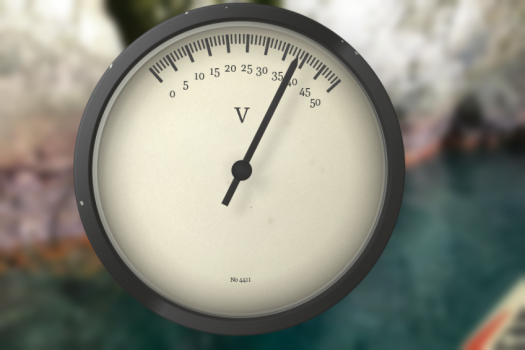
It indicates **38** V
